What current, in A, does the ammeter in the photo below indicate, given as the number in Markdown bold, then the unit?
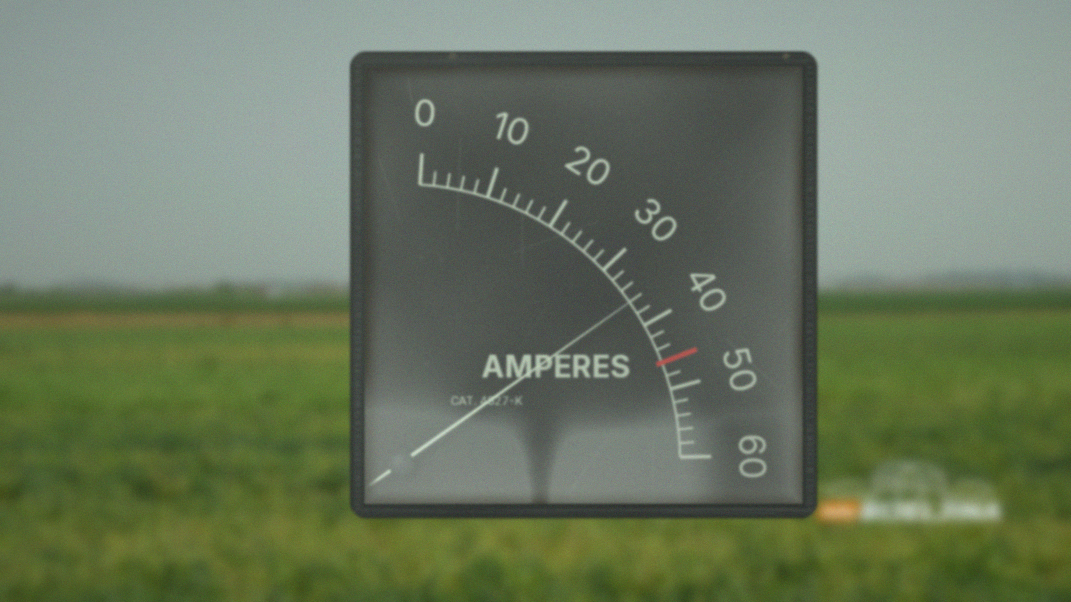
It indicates **36** A
